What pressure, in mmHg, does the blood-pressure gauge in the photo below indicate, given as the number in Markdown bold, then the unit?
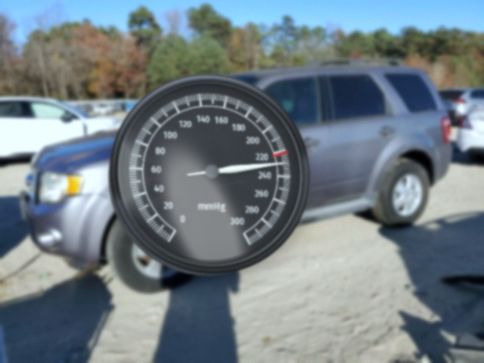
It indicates **230** mmHg
